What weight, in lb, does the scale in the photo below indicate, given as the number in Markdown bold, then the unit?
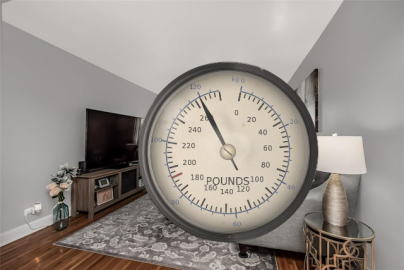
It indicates **264** lb
